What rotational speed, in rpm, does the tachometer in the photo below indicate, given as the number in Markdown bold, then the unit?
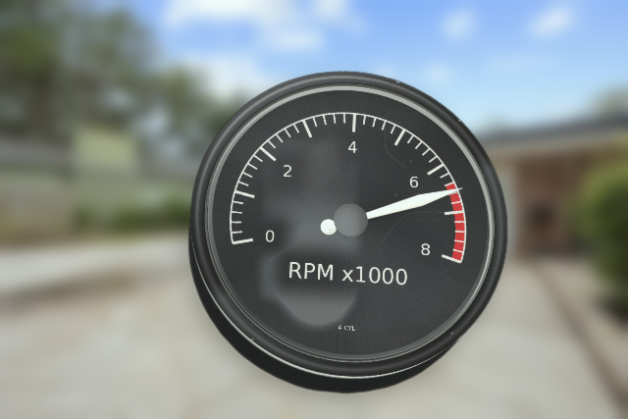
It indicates **6600** rpm
